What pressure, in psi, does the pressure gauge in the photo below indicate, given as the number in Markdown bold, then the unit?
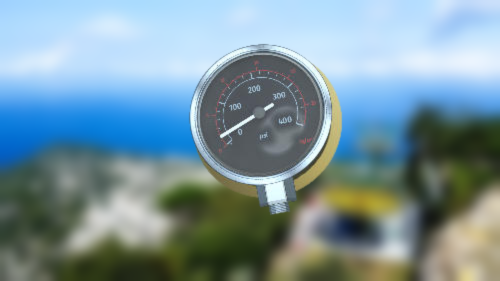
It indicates **20** psi
